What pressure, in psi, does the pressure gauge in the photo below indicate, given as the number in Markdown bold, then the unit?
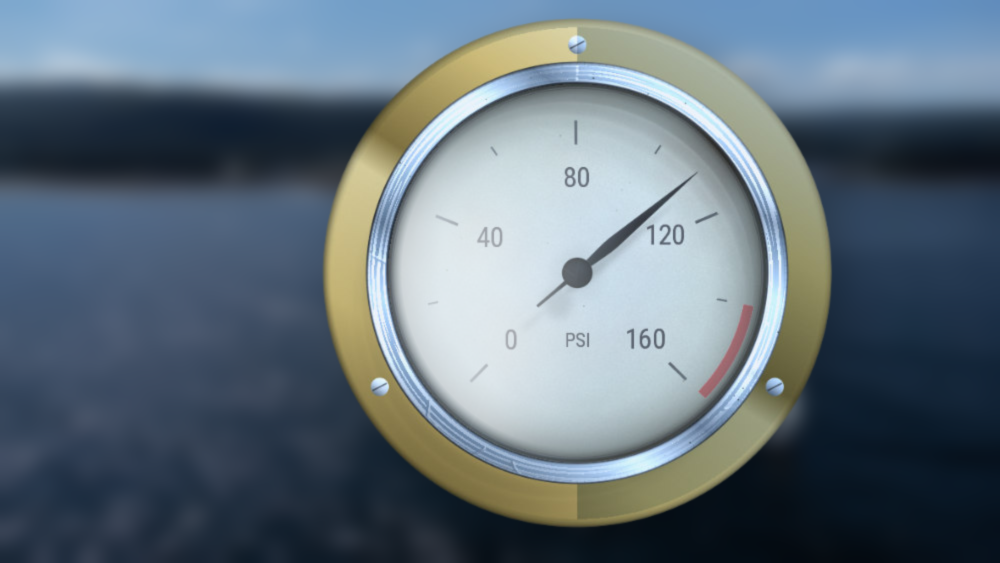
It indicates **110** psi
